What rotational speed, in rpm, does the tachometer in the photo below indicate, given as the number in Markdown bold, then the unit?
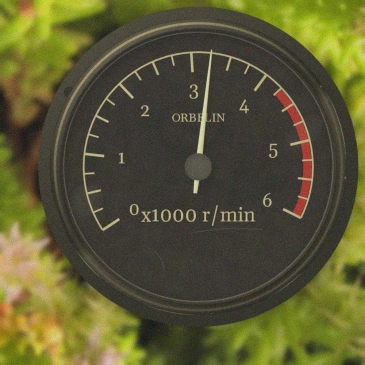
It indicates **3250** rpm
